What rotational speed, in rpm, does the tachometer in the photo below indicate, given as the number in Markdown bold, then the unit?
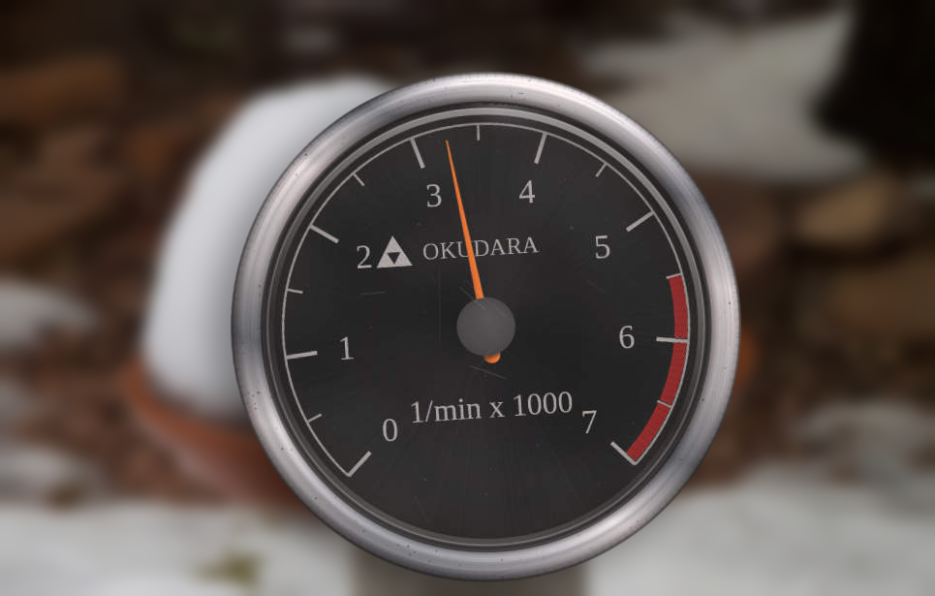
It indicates **3250** rpm
